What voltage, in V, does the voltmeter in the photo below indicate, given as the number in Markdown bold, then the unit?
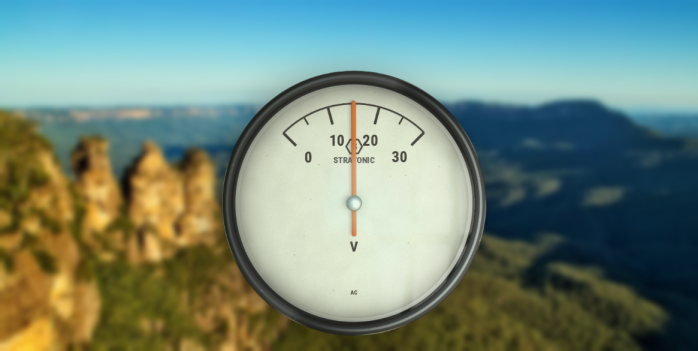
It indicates **15** V
